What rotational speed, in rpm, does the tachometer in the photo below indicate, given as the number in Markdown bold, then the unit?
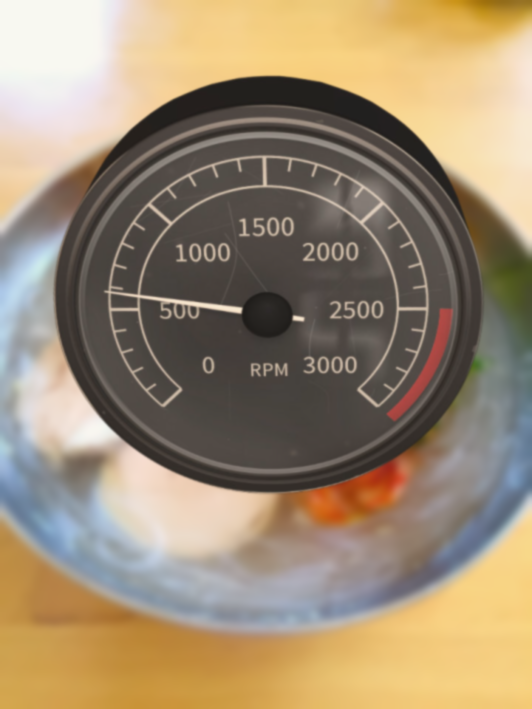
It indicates **600** rpm
